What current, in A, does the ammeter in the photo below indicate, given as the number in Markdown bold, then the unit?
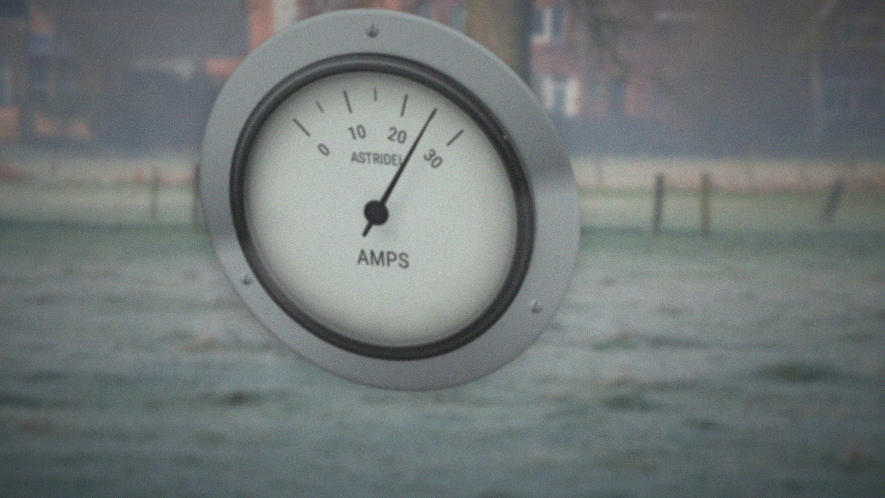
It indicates **25** A
